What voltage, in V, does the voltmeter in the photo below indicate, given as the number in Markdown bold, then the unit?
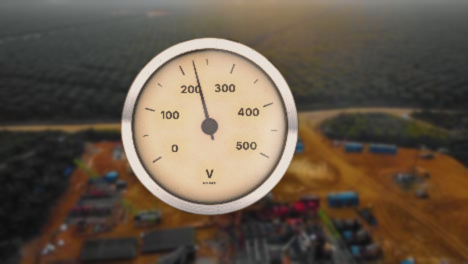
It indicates **225** V
